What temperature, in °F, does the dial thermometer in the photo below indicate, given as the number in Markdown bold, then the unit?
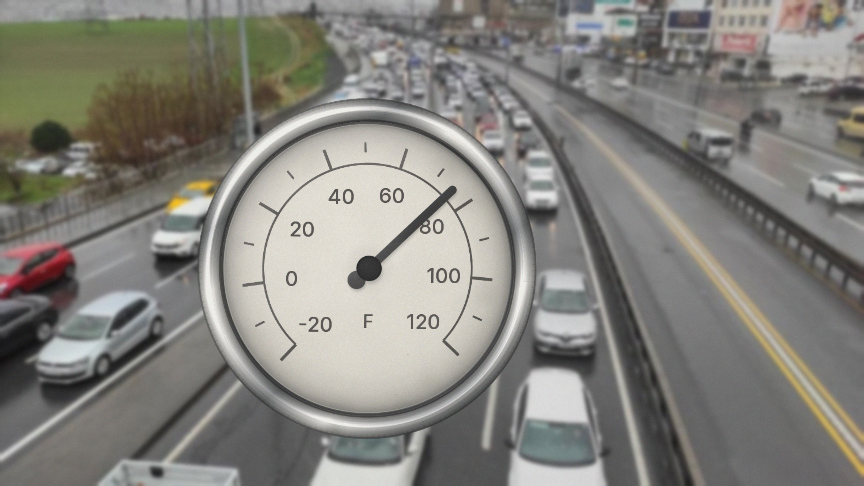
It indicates **75** °F
